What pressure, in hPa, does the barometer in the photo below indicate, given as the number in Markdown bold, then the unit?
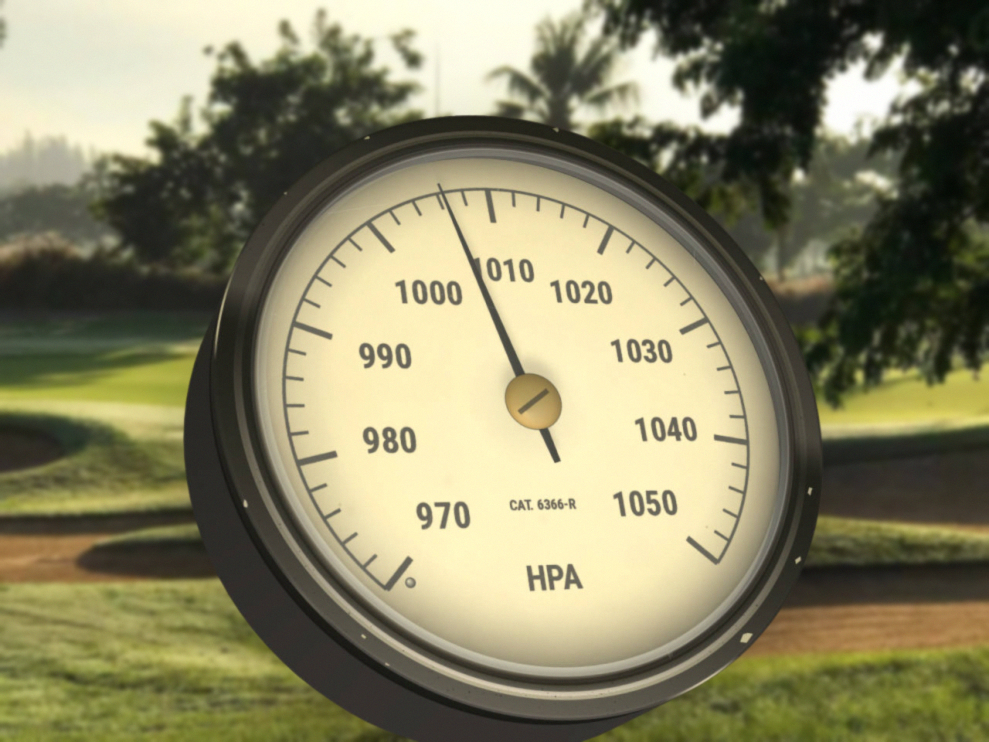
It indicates **1006** hPa
